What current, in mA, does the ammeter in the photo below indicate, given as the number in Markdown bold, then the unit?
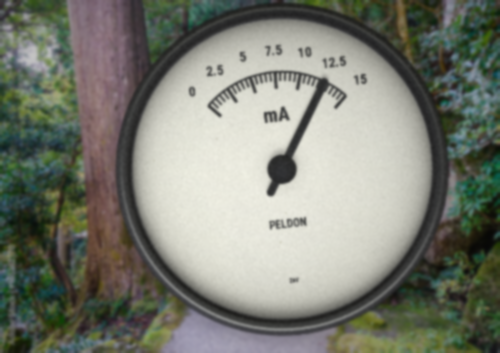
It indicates **12.5** mA
